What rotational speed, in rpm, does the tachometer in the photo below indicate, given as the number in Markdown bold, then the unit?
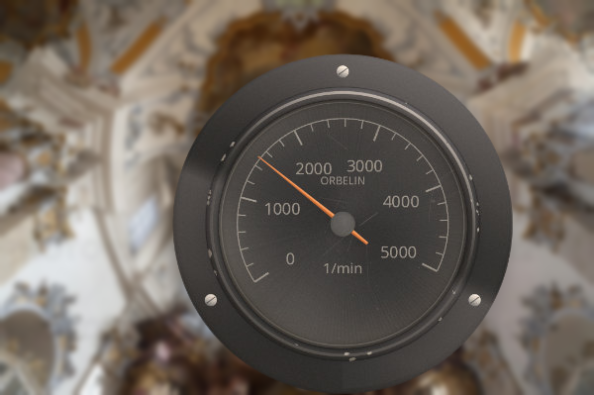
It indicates **1500** rpm
